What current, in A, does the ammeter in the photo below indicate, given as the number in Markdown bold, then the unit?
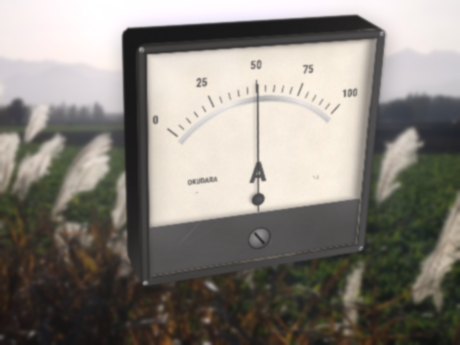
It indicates **50** A
